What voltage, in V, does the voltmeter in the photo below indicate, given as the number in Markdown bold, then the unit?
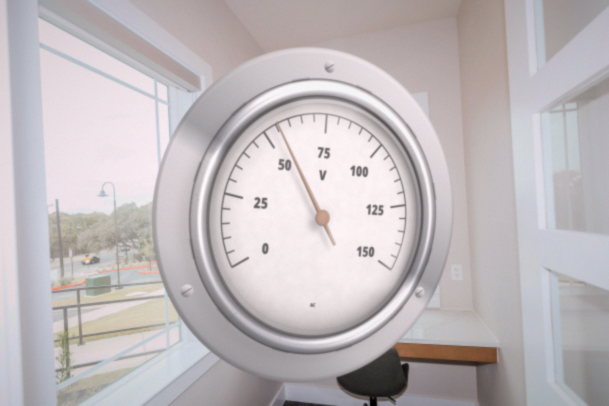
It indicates **55** V
